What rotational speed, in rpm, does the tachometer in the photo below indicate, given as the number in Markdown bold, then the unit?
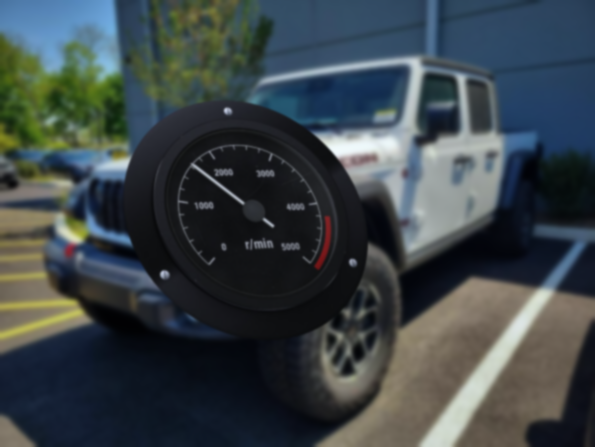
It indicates **1600** rpm
